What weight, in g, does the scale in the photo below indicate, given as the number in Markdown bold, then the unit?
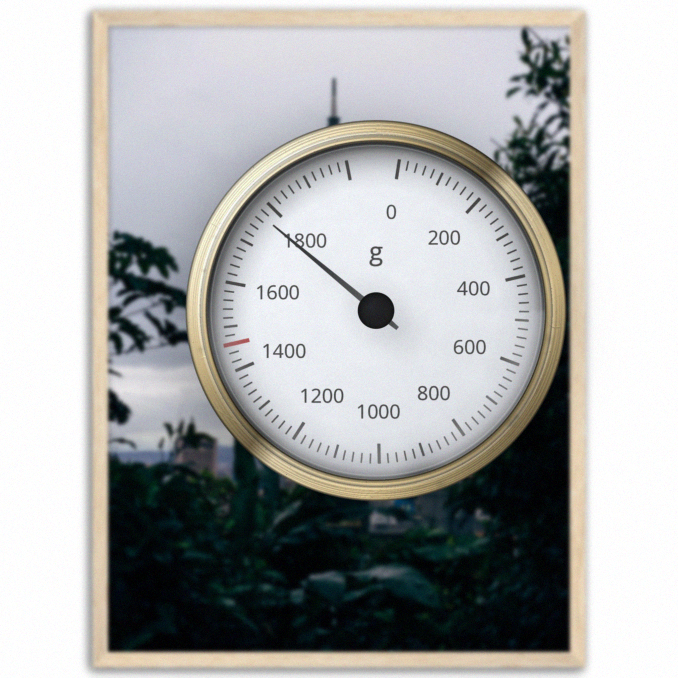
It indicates **1770** g
